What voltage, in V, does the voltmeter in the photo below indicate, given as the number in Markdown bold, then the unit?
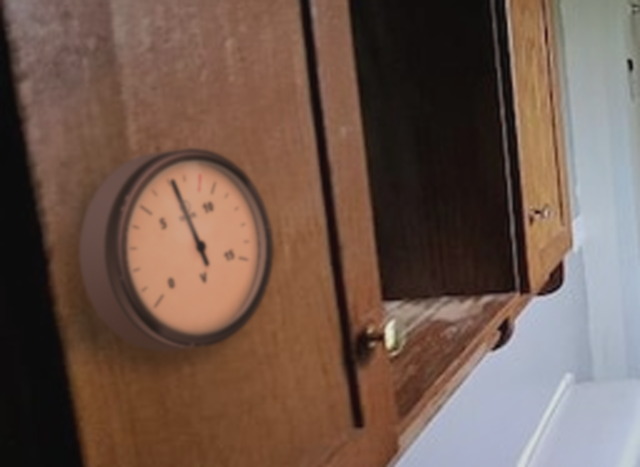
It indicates **7** V
